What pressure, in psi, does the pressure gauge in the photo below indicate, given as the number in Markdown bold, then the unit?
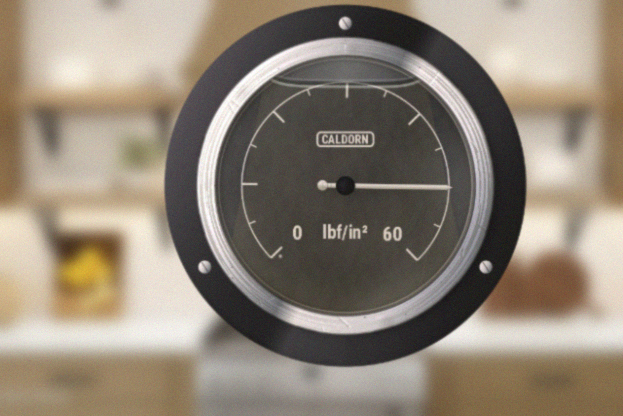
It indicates **50** psi
